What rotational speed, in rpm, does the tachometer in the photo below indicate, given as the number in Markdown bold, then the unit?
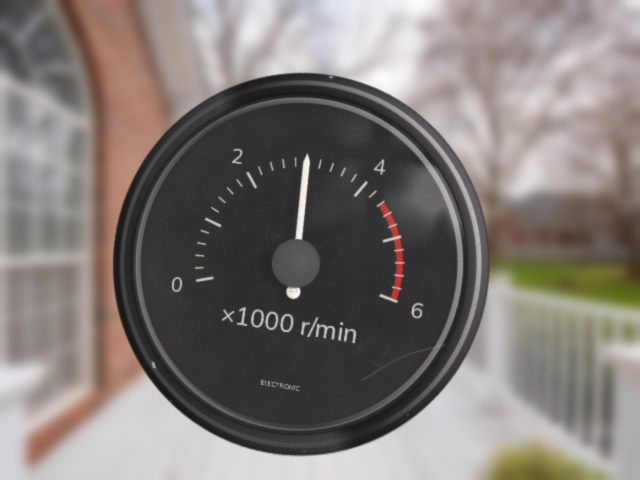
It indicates **3000** rpm
